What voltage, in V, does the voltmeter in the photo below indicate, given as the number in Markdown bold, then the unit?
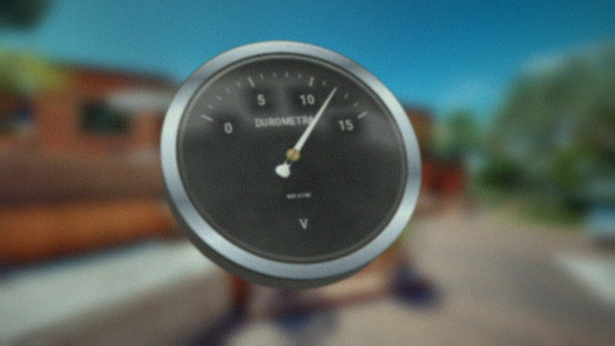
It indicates **12** V
